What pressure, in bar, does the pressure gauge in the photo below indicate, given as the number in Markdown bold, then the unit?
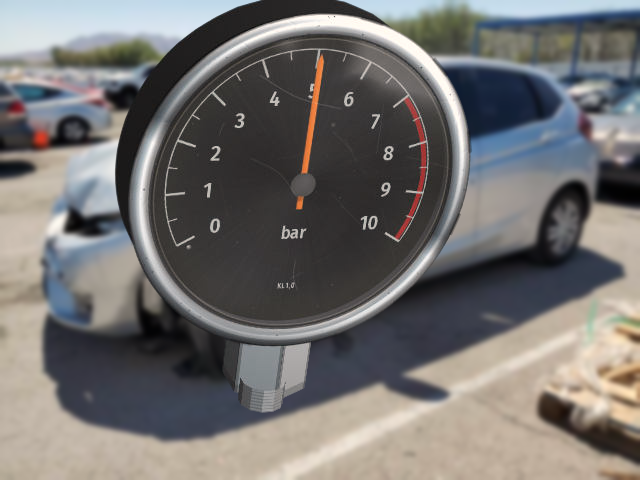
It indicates **5** bar
